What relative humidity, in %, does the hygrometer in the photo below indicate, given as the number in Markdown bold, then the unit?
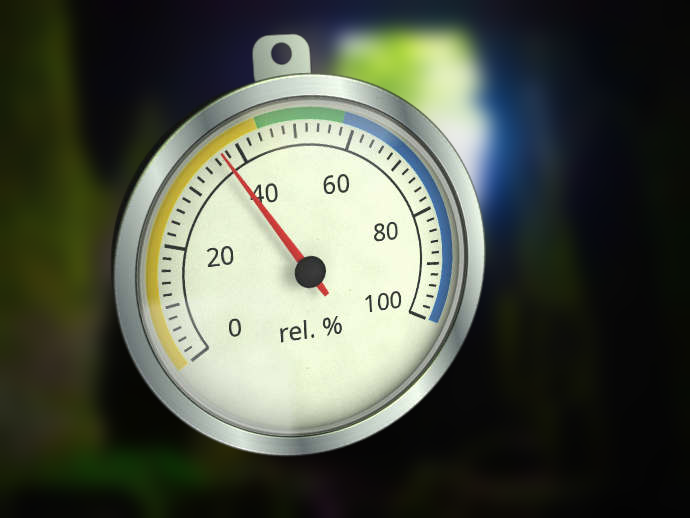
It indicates **37** %
